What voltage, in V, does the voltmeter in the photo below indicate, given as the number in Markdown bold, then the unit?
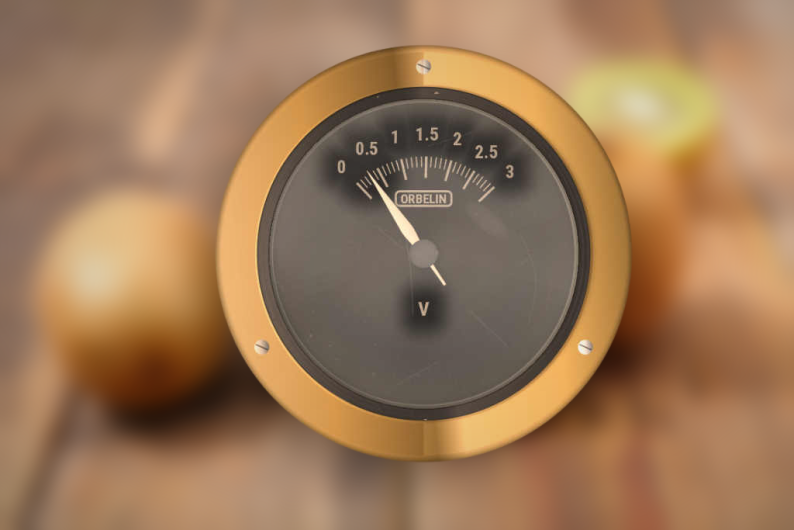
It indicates **0.3** V
